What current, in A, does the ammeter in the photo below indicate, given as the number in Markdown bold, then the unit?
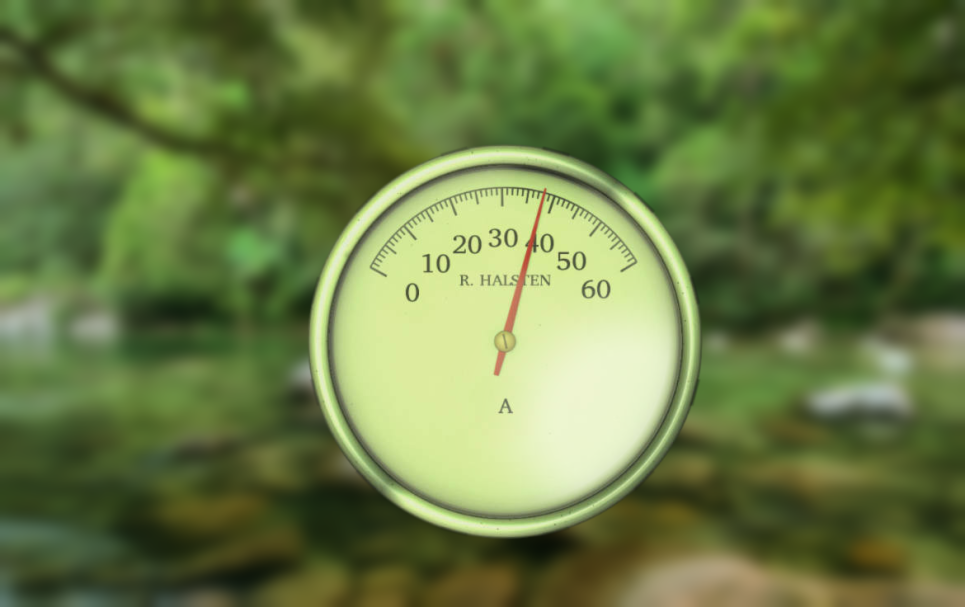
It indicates **38** A
